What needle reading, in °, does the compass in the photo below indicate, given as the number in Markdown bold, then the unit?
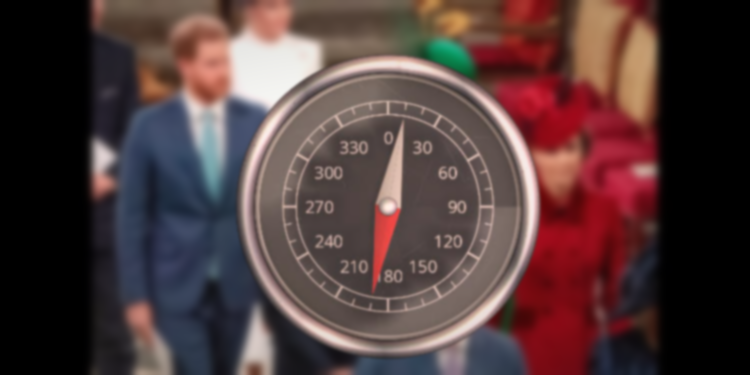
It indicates **190** °
